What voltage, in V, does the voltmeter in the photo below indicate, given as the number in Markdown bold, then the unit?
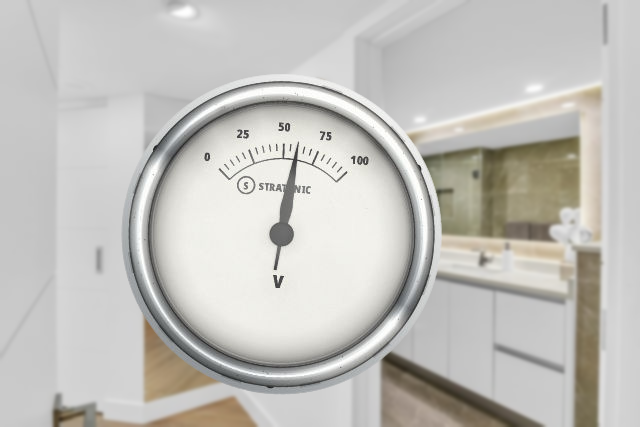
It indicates **60** V
